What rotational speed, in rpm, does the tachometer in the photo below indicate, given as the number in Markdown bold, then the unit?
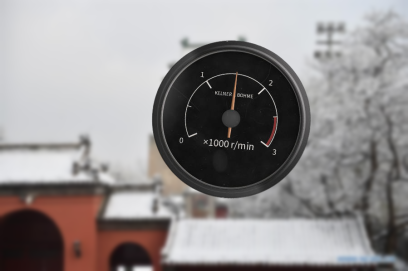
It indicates **1500** rpm
